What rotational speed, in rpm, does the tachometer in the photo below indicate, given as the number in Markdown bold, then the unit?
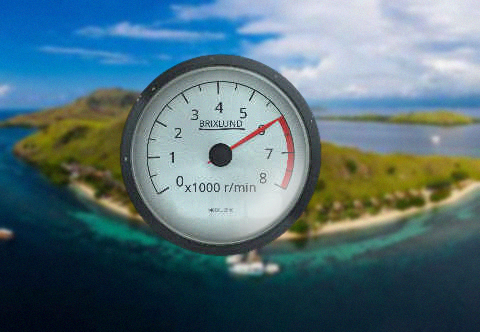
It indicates **6000** rpm
